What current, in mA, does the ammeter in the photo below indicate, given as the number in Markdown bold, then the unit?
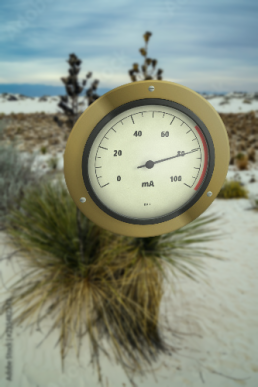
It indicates **80** mA
